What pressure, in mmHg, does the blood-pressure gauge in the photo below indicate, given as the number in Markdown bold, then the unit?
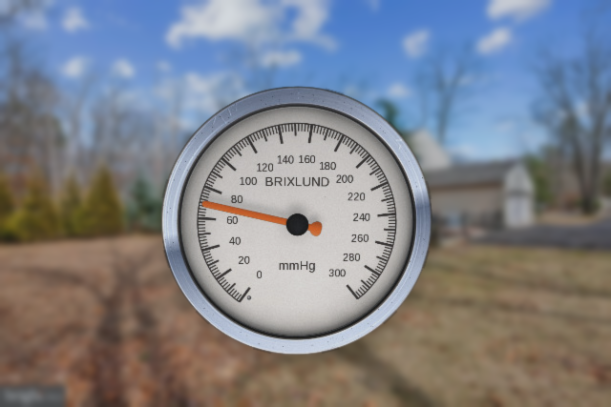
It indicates **70** mmHg
